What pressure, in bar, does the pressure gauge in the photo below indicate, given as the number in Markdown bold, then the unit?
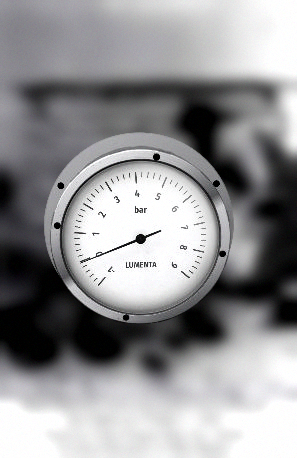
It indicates **0** bar
